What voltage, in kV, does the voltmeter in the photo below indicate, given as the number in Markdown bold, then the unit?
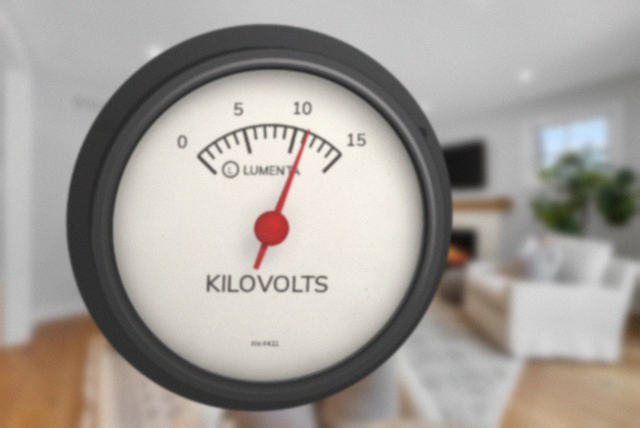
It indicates **11** kV
